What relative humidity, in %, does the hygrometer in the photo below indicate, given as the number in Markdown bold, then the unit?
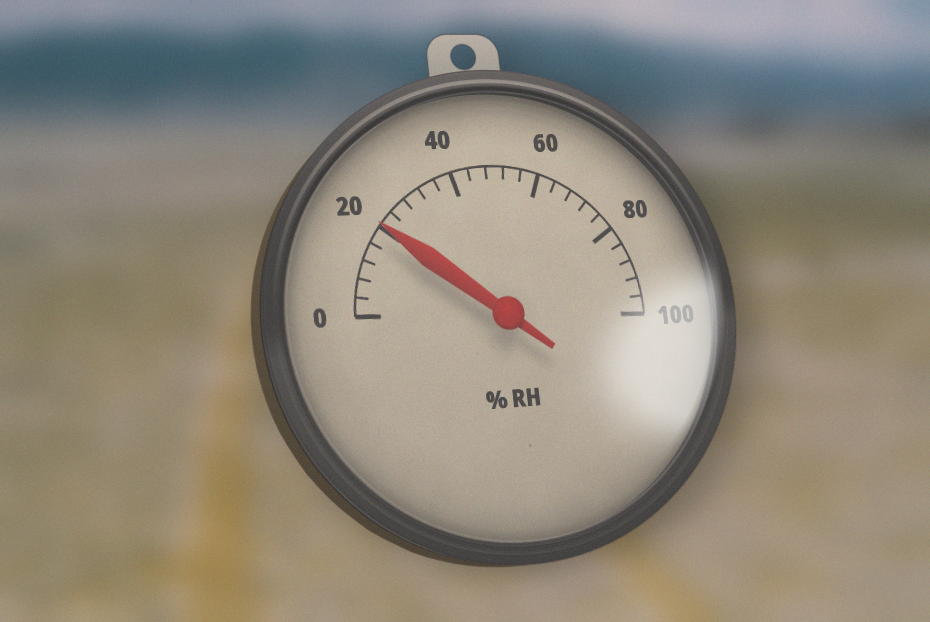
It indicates **20** %
